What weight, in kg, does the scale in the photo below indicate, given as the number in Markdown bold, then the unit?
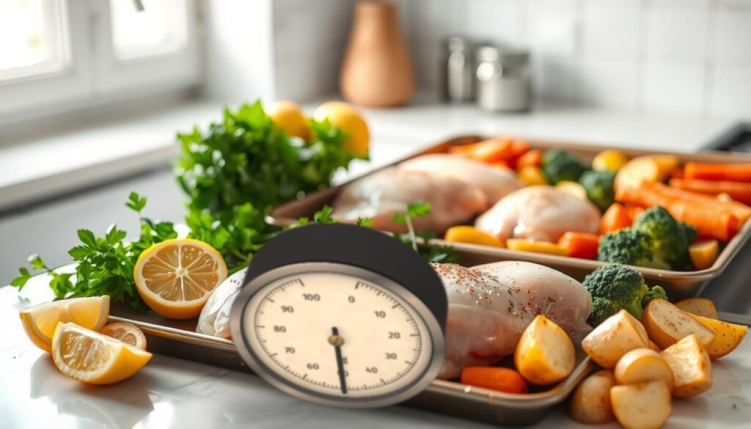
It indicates **50** kg
